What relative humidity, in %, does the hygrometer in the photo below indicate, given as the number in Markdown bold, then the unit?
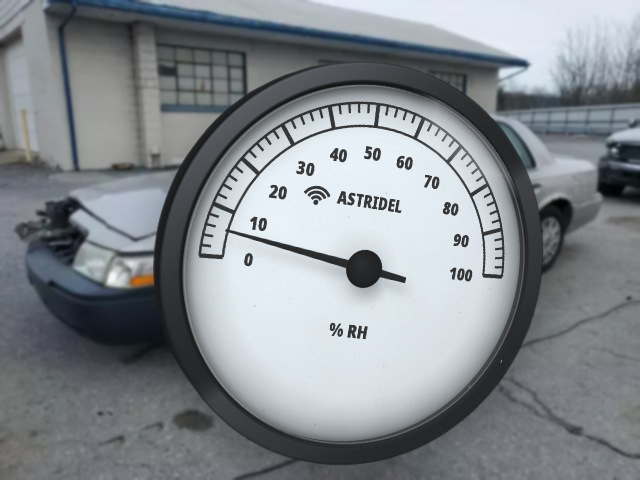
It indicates **6** %
